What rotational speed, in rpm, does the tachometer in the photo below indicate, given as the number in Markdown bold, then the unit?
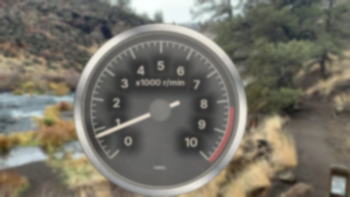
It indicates **800** rpm
